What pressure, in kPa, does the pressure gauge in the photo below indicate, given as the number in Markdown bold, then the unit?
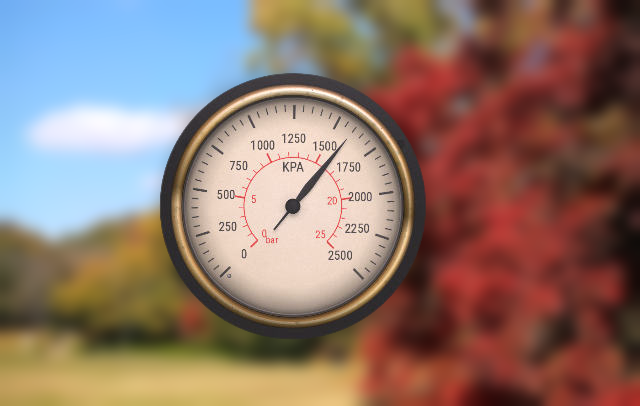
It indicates **1600** kPa
